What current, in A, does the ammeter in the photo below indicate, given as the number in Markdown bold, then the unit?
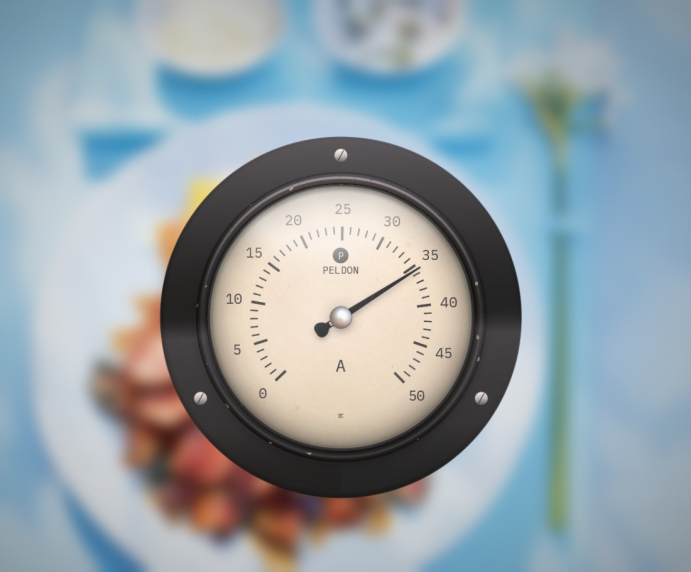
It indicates **35.5** A
